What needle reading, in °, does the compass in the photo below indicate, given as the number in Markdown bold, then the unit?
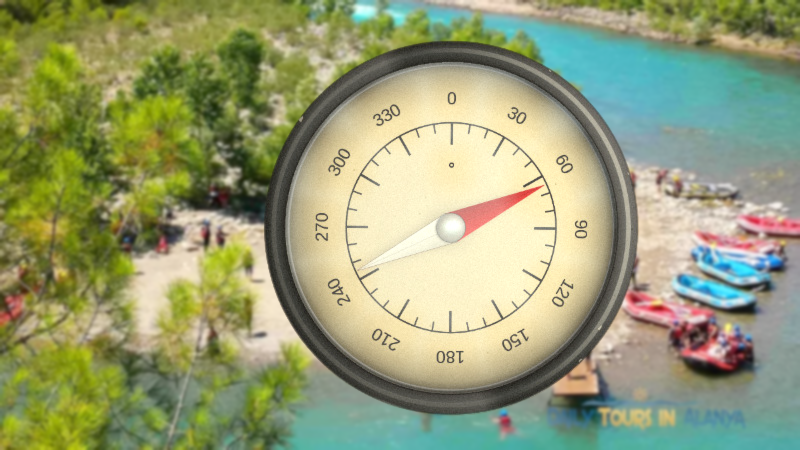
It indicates **65** °
